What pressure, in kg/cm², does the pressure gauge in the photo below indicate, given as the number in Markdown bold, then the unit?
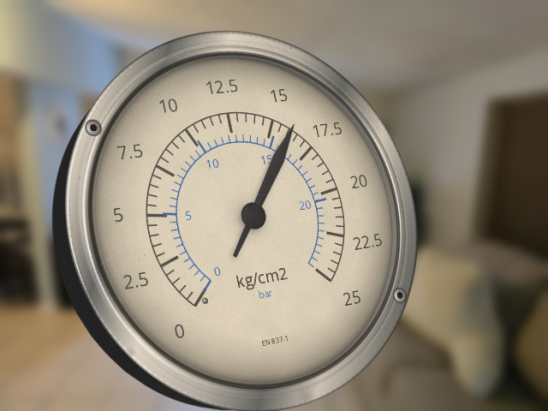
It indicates **16** kg/cm²
